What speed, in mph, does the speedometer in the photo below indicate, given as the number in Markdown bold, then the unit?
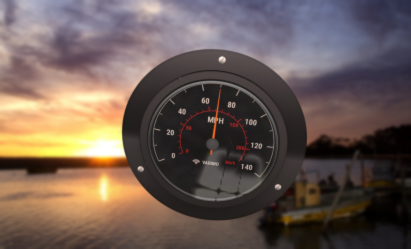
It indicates **70** mph
